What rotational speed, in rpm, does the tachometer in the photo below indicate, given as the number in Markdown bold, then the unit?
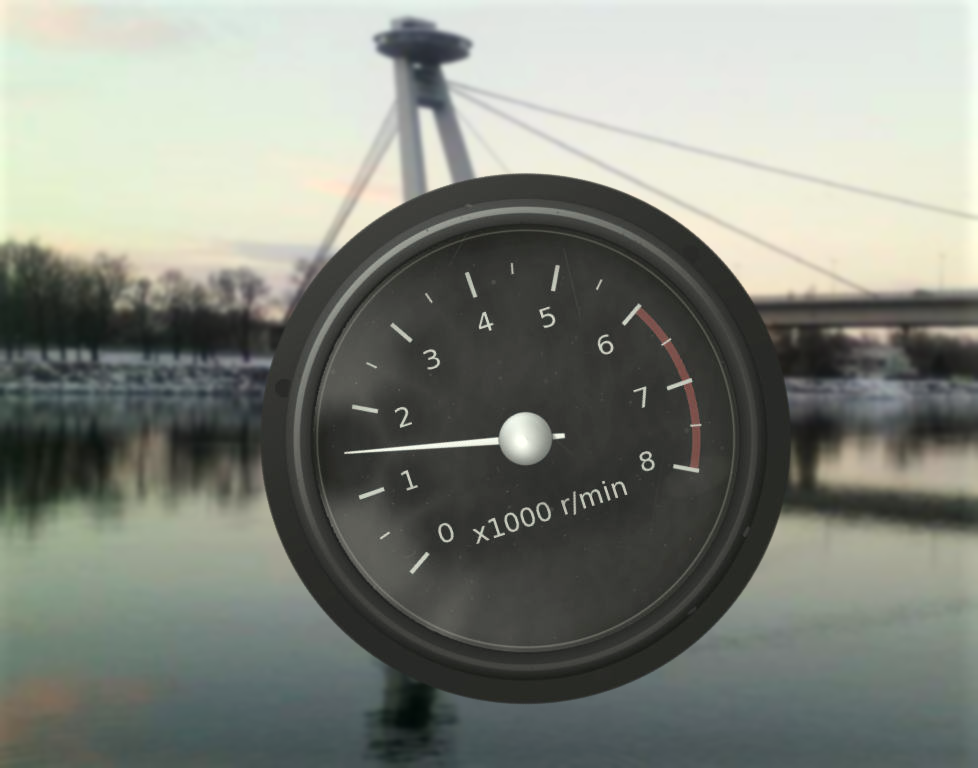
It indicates **1500** rpm
